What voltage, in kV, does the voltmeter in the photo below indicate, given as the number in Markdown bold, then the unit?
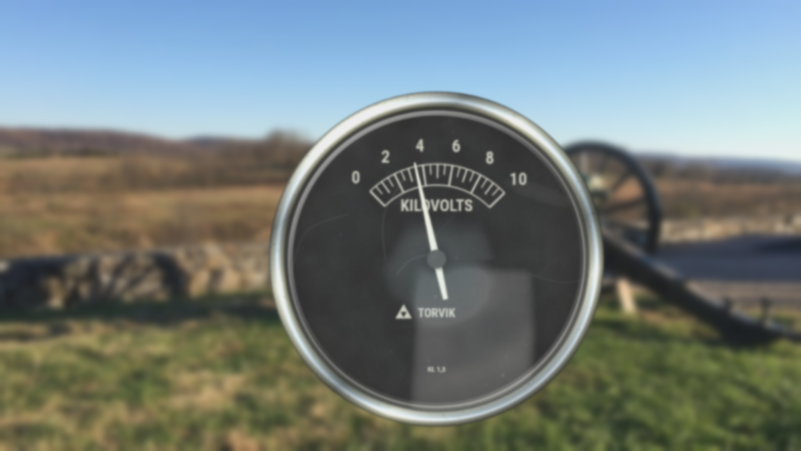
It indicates **3.5** kV
